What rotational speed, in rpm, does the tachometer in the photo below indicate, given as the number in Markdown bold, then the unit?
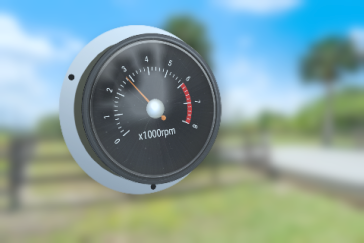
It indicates **2800** rpm
